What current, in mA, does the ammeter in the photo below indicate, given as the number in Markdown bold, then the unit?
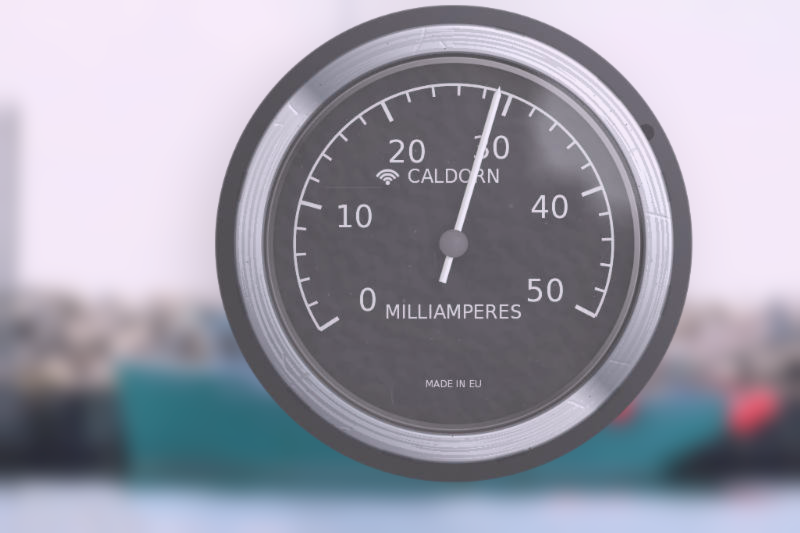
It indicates **29** mA
